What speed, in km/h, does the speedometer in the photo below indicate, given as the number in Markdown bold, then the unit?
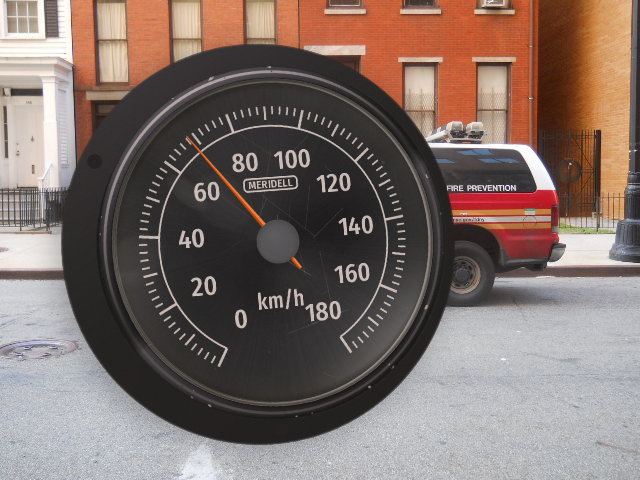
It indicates **68** km/h
